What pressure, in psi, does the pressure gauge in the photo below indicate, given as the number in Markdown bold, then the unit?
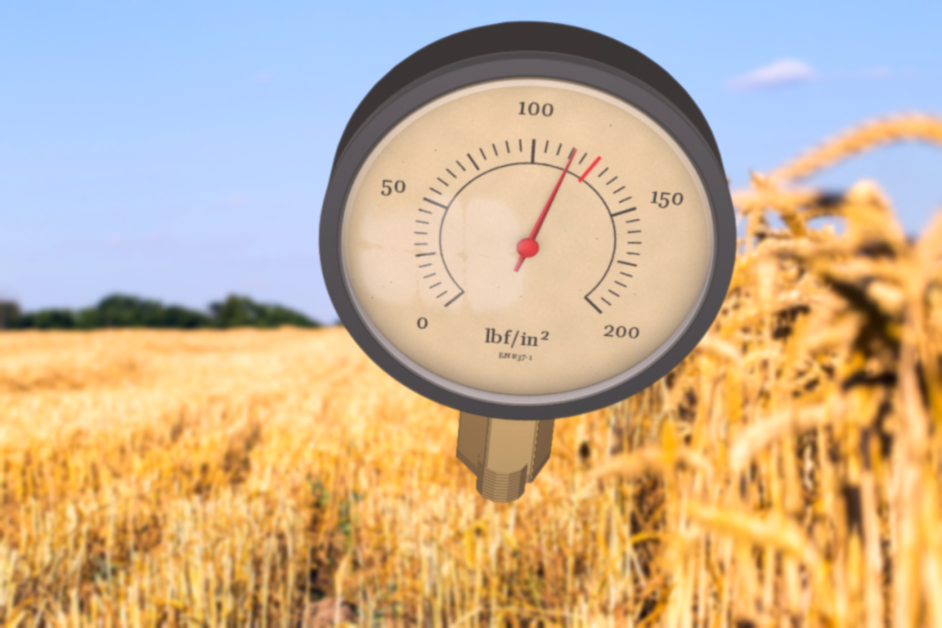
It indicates **115** psi
